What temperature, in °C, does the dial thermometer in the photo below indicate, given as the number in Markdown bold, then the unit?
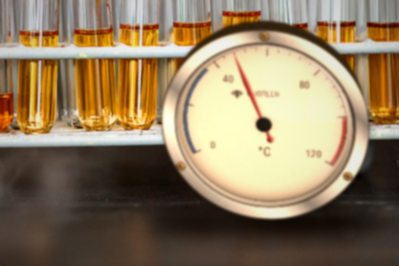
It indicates **48** °C
